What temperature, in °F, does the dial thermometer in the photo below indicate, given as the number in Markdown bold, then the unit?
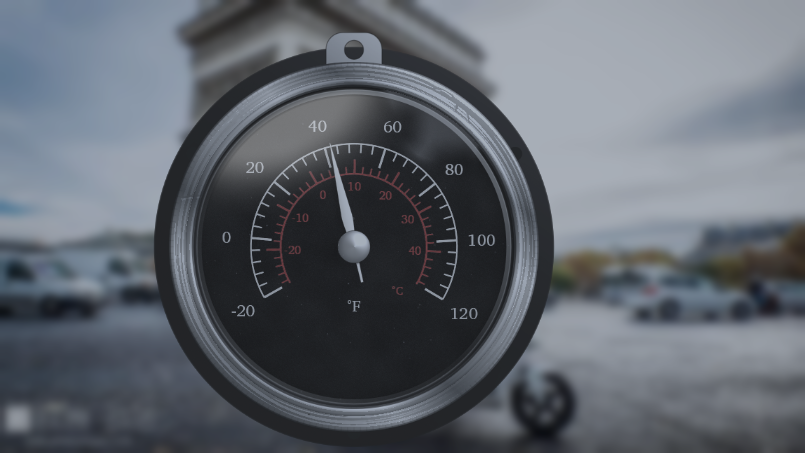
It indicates **42** °F
